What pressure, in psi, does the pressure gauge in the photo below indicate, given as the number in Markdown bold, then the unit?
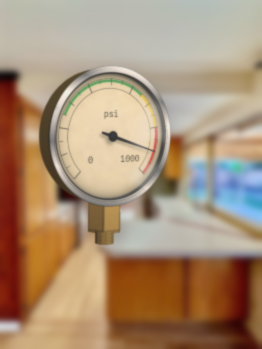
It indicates **900** psi
